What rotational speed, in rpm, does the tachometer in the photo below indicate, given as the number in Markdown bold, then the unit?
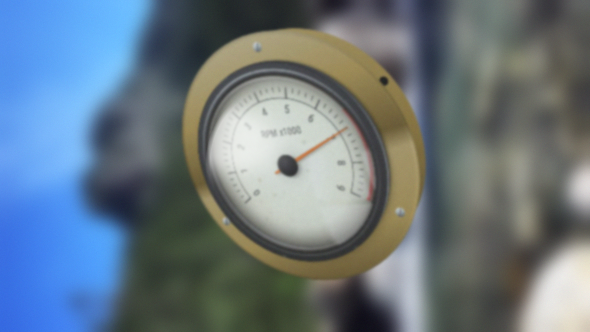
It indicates **7000** rpm
